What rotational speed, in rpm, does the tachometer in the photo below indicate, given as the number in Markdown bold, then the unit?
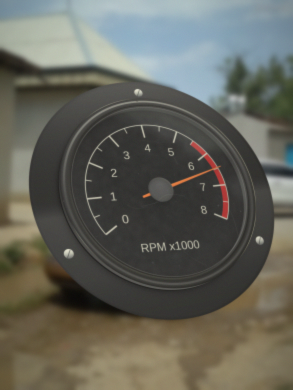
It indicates **6500** rpm
